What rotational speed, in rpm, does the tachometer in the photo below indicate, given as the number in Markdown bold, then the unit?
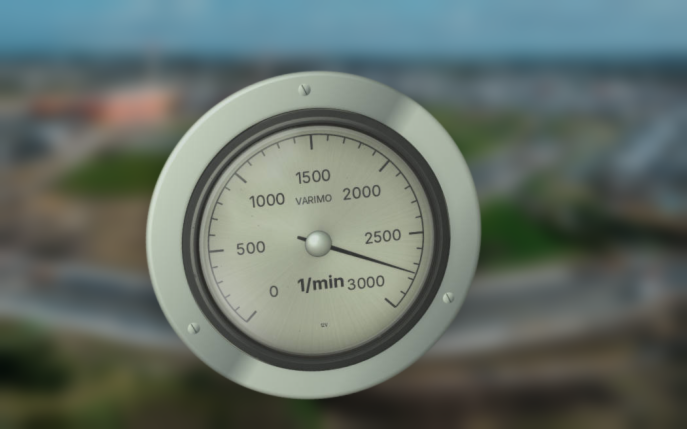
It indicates **2750** rpm
